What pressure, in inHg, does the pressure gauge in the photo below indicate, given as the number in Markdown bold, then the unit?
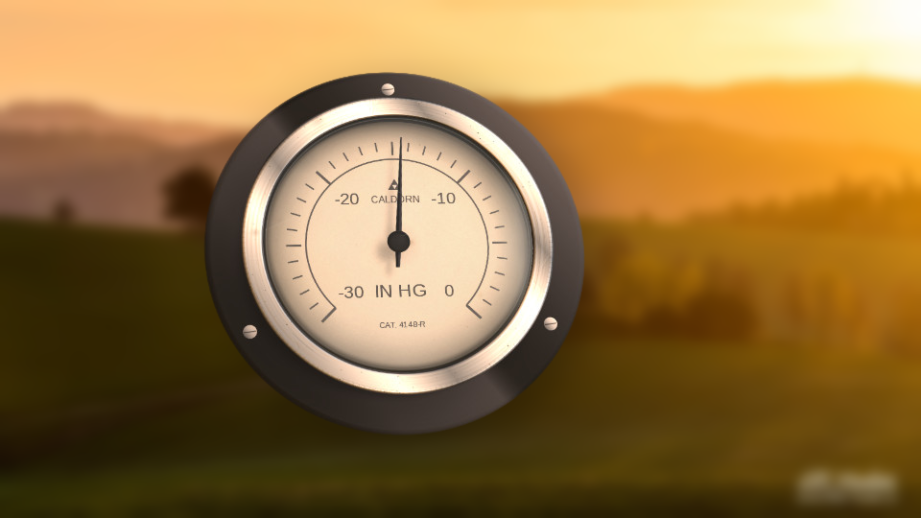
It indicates **-14.5** inHg
